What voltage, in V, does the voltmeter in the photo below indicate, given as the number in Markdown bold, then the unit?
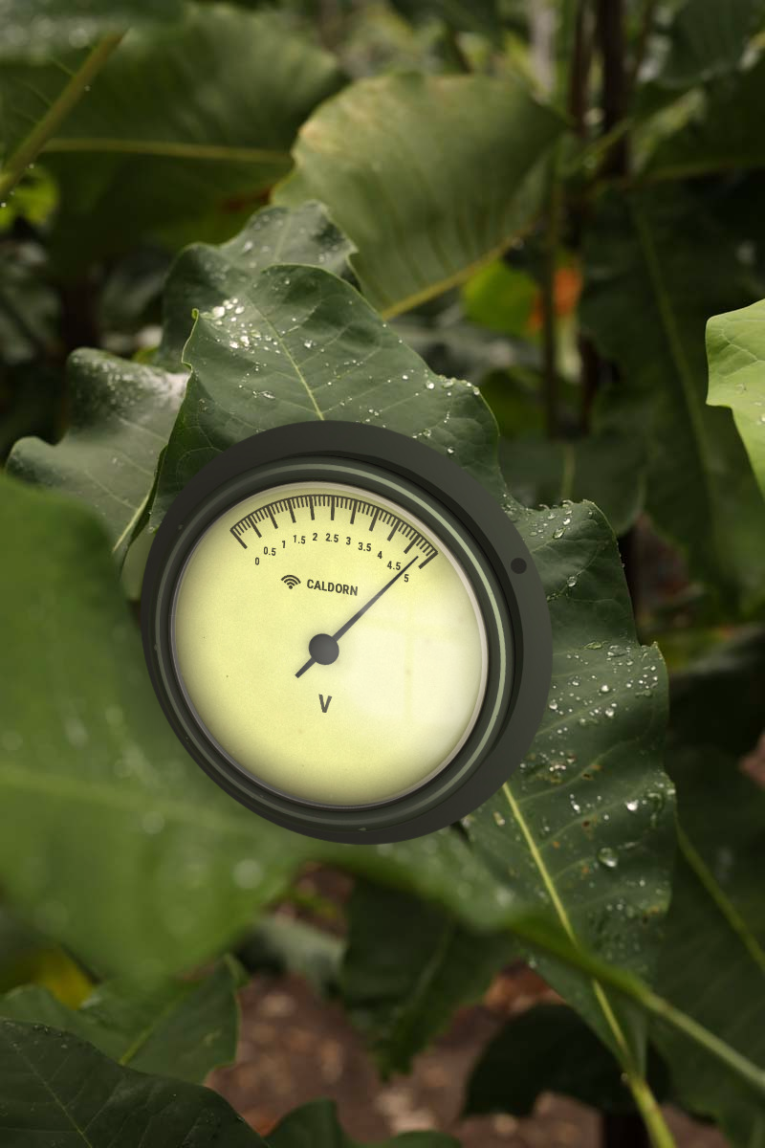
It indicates **4.8** V
